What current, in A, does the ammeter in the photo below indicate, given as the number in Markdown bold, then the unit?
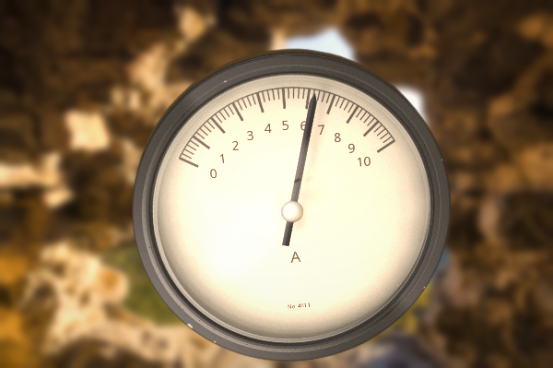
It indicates **6.2** A
